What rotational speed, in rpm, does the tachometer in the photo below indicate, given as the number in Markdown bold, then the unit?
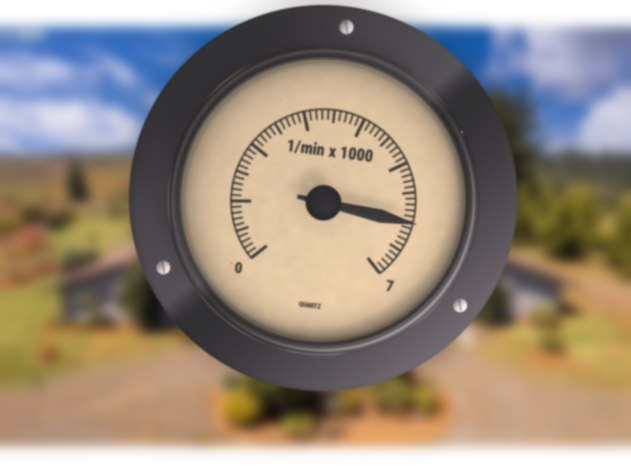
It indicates **6000** rpm
